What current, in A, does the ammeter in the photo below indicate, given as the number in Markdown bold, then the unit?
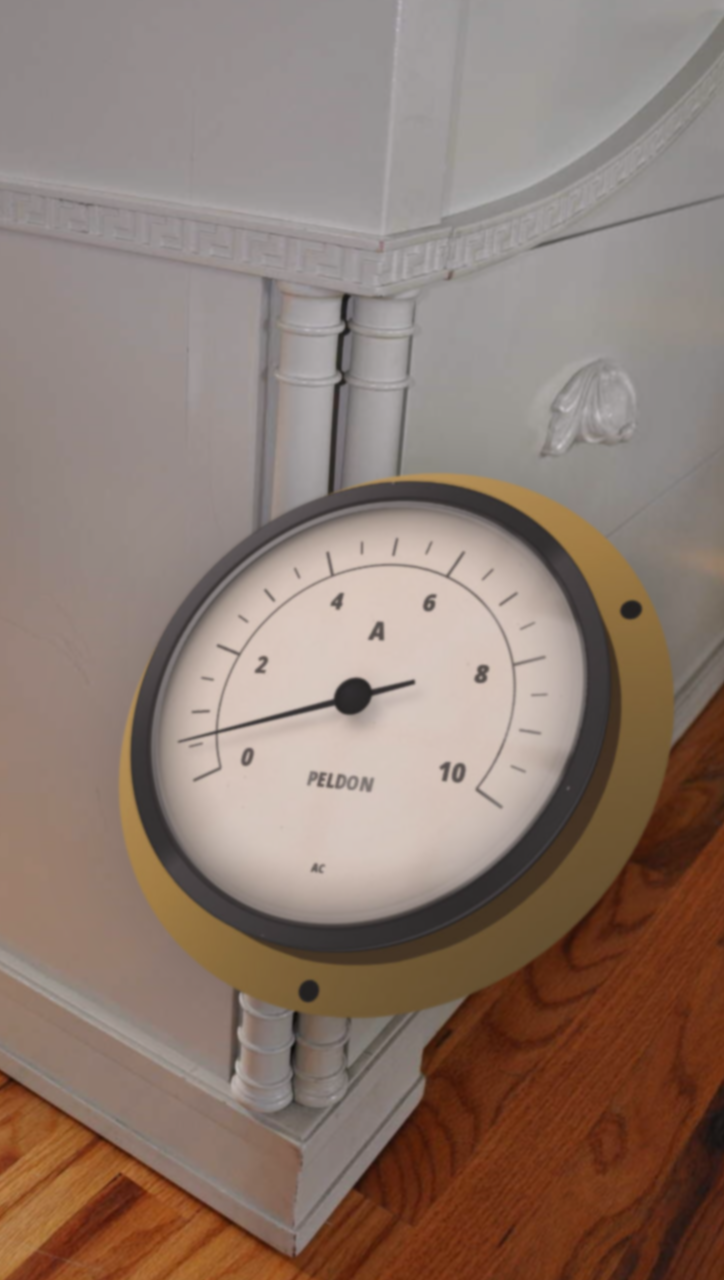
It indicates **0.5** A
